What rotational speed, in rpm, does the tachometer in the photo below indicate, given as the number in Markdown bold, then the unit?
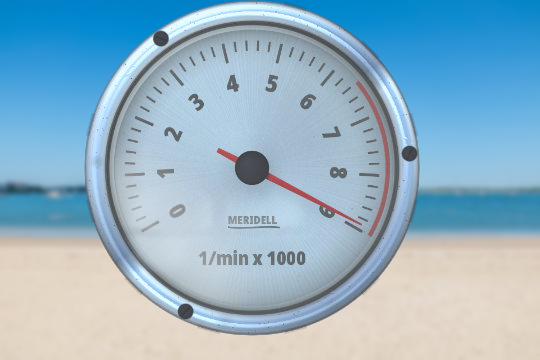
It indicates **8900** rpm
